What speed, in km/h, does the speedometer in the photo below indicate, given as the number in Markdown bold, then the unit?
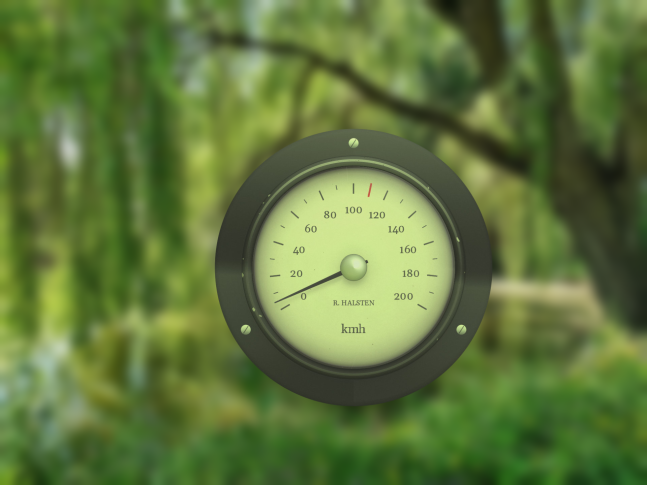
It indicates **5** km/h
